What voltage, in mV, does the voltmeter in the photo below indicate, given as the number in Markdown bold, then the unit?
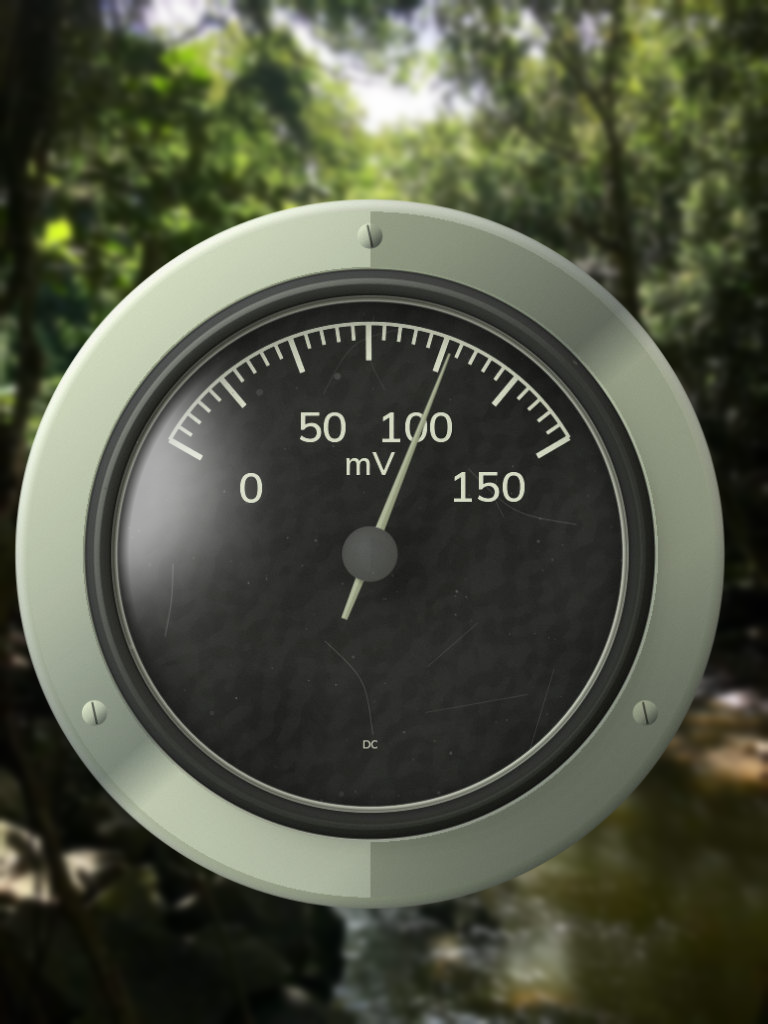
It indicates **102.5** mV
